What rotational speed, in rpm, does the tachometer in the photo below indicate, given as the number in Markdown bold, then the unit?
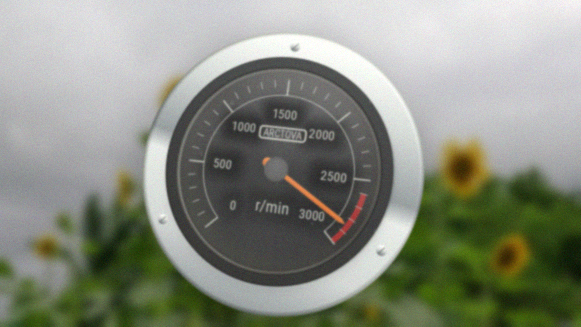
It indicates **2850** rpm
